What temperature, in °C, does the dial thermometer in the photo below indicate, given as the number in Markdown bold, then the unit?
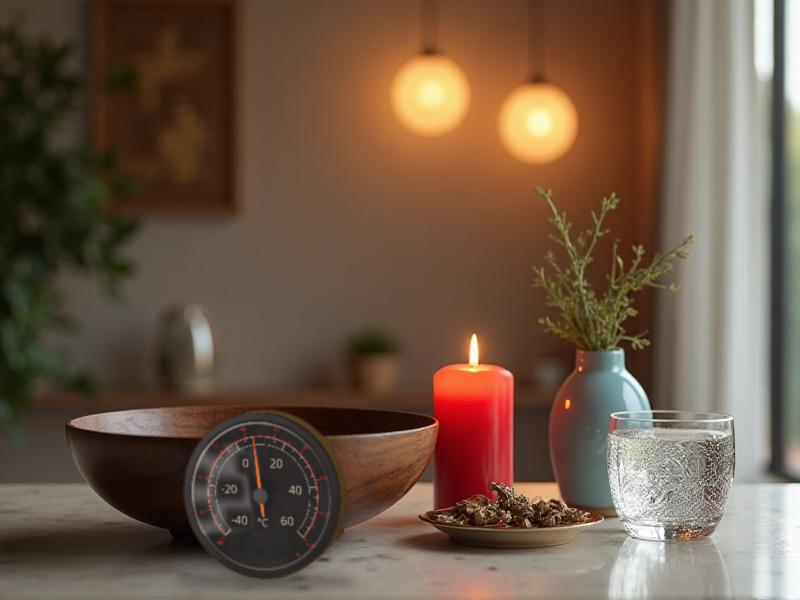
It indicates **8** °C
